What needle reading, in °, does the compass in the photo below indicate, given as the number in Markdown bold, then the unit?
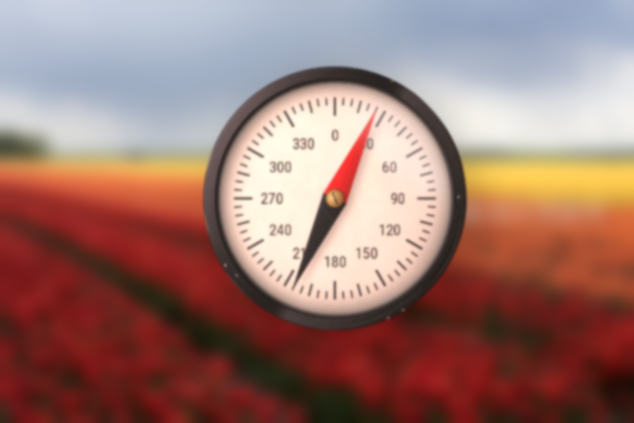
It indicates **25** °
